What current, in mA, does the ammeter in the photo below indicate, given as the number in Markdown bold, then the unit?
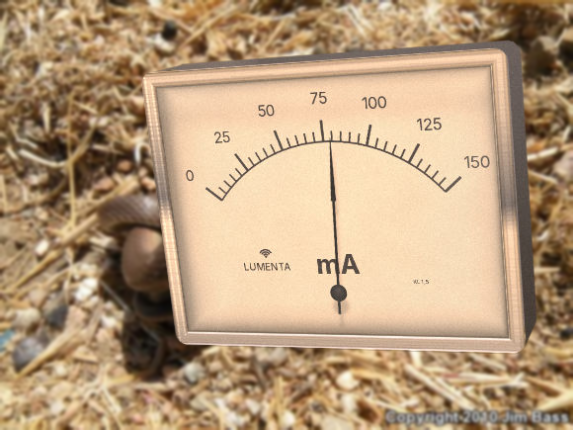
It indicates **80** mA
